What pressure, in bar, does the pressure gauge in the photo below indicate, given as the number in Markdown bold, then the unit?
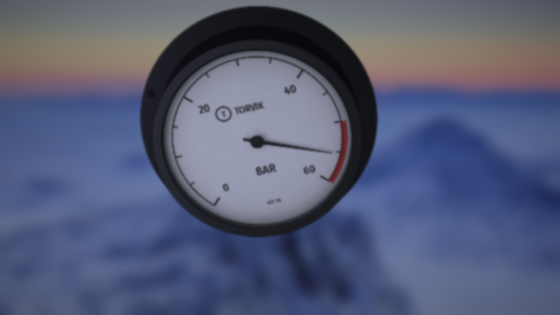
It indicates **55** bar
